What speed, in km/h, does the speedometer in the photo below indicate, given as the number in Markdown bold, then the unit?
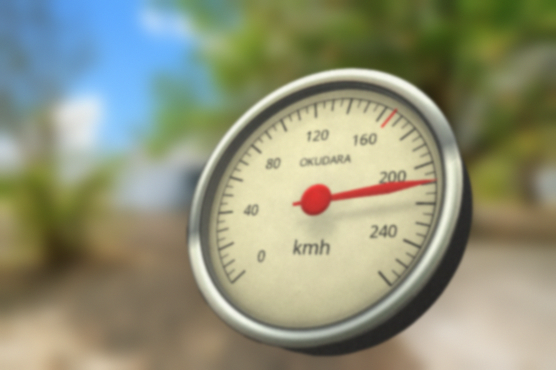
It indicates **210** km/h
